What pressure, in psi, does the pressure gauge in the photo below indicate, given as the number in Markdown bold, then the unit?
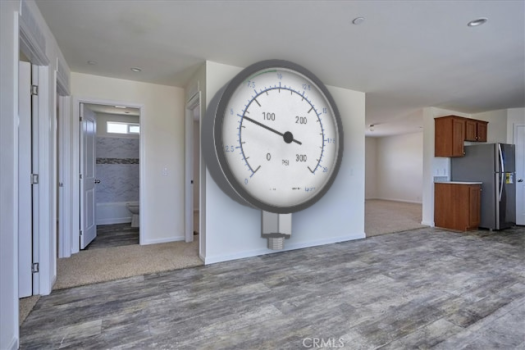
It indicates **70** psi
